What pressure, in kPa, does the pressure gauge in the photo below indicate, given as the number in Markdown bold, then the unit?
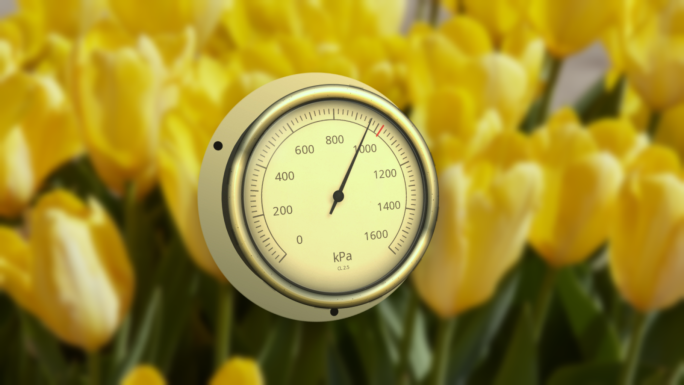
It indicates **960** kPa
